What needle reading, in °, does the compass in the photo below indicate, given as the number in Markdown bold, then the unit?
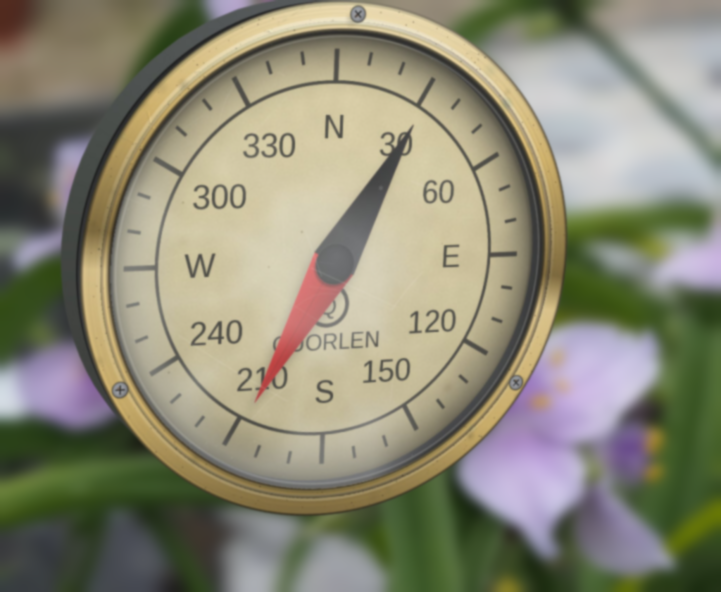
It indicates **210** °
